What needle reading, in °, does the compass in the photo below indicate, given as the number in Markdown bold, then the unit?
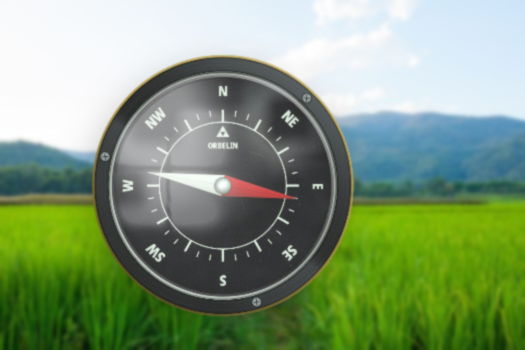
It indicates **100** °
